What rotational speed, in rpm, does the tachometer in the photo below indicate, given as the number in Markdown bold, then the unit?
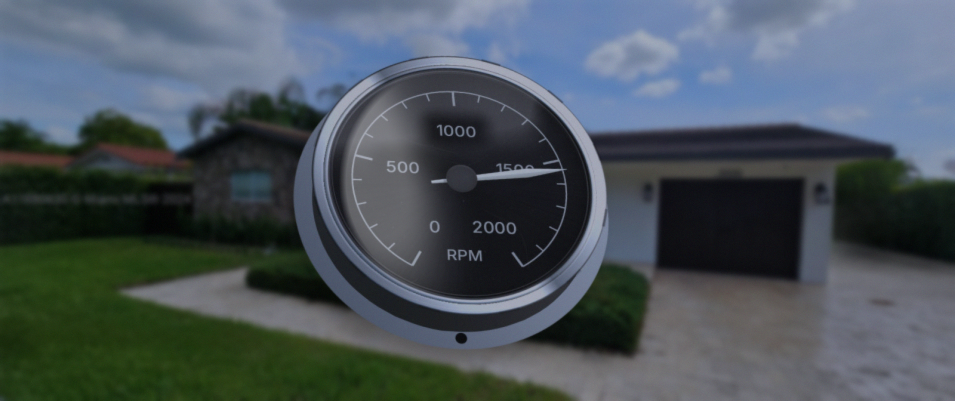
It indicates **1550** rpm
